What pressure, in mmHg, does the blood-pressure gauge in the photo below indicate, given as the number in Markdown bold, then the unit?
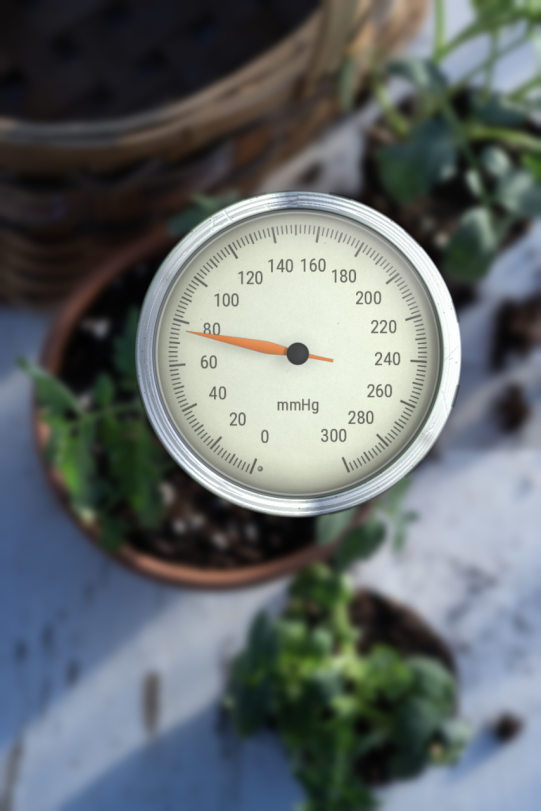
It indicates **76** mmHg
